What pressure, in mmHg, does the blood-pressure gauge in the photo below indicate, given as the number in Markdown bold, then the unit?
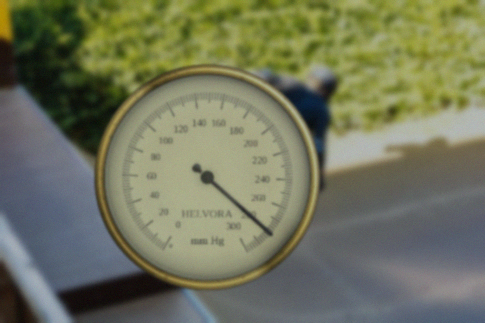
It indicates **280** mmHg
